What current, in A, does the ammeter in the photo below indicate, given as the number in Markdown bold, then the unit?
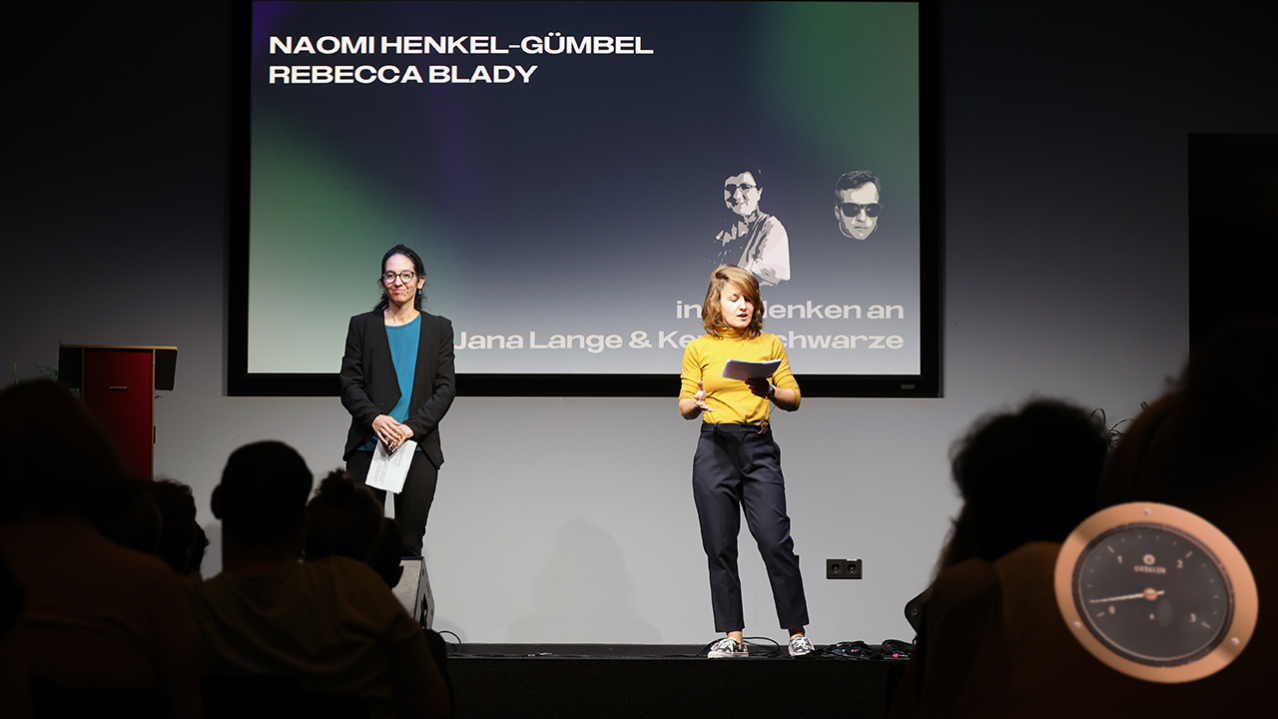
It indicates **0.2** A
